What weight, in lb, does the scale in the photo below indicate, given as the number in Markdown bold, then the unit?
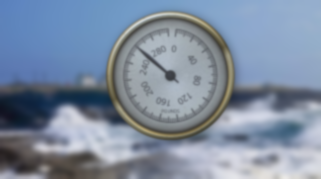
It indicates **260** lb
